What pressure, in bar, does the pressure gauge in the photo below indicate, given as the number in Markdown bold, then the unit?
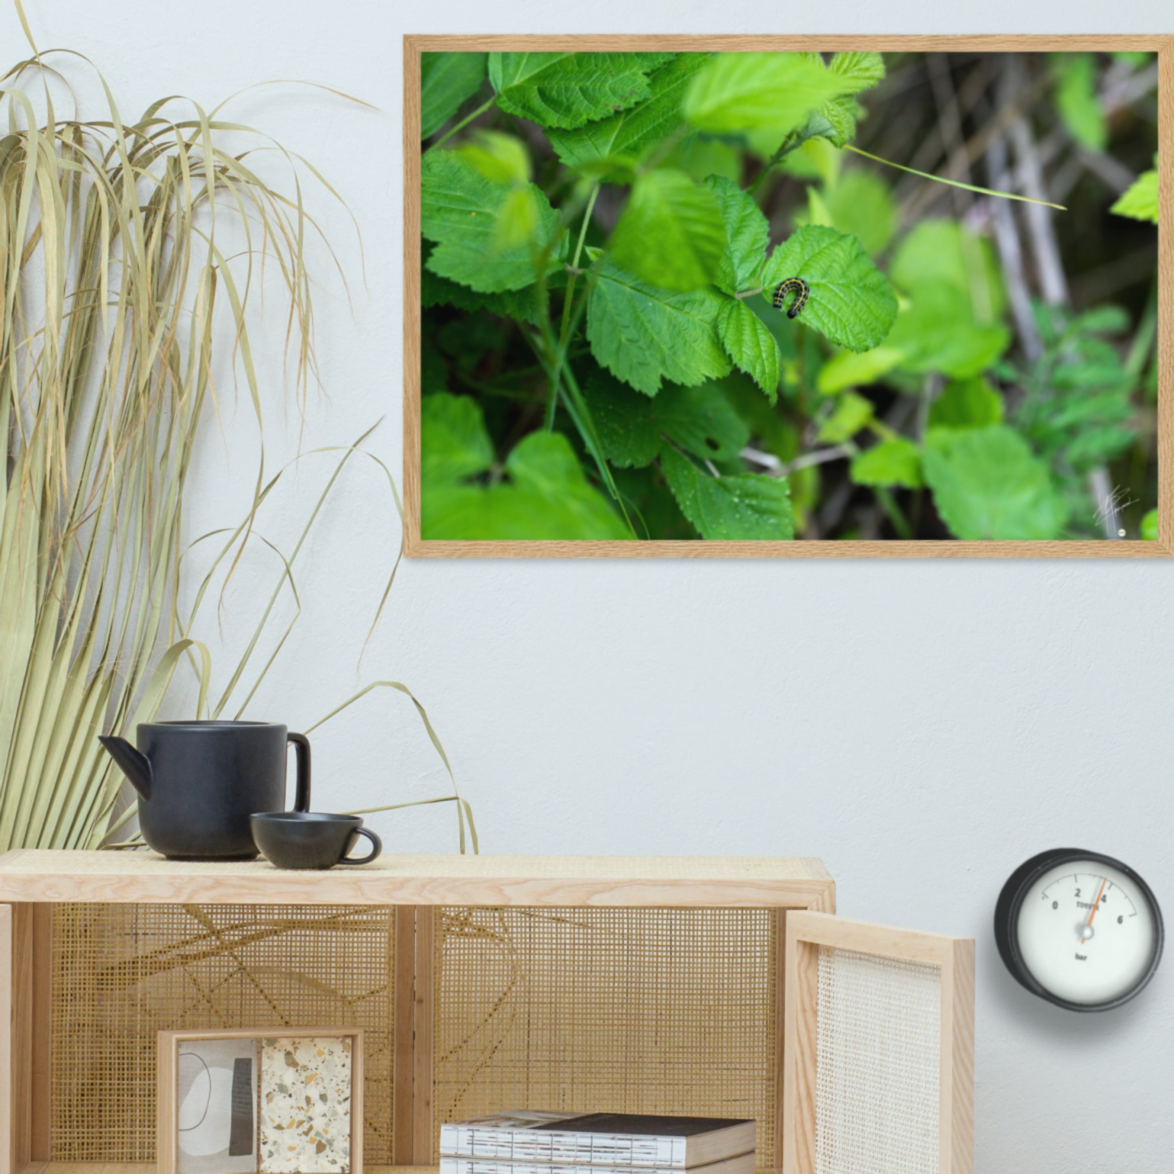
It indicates **3.5** bar
